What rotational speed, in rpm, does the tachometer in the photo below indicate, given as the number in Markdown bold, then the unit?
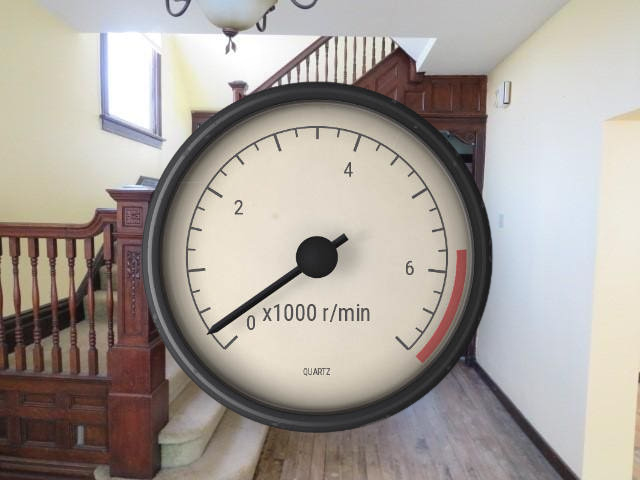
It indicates **250** rpm
